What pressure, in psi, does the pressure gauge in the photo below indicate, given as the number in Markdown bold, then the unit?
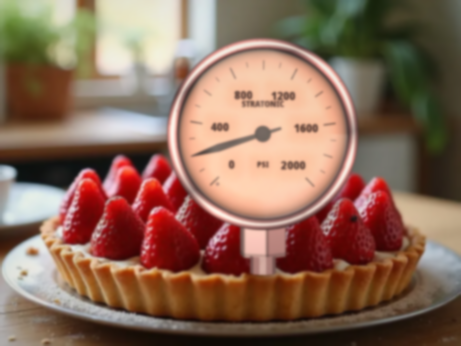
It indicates **200** psi
